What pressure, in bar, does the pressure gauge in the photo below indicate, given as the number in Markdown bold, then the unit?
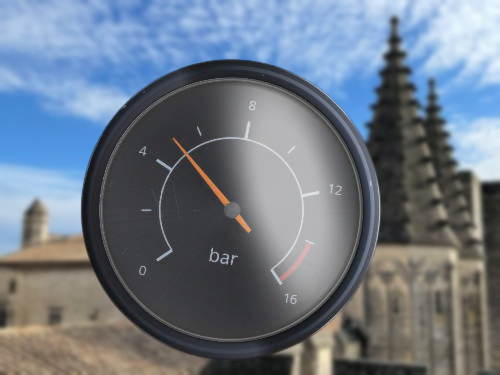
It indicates **5** bar
